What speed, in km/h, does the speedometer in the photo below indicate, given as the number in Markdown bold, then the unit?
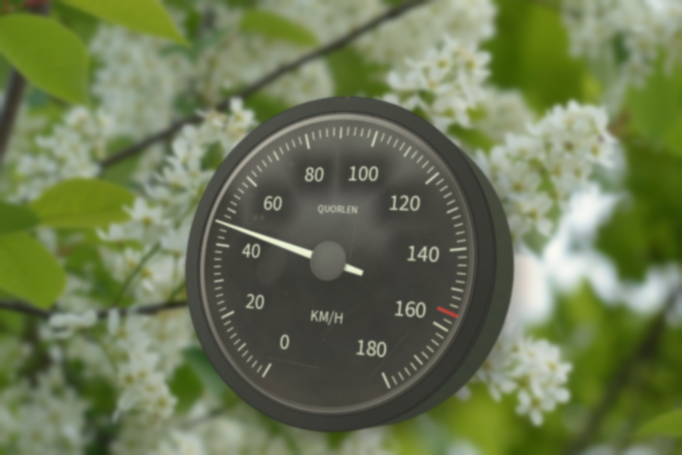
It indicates **46** km/h
